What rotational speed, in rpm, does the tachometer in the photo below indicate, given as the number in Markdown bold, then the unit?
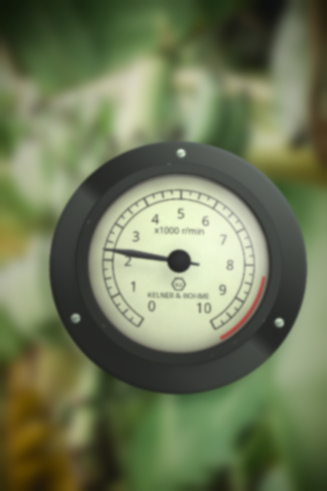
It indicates **2250** rpm
